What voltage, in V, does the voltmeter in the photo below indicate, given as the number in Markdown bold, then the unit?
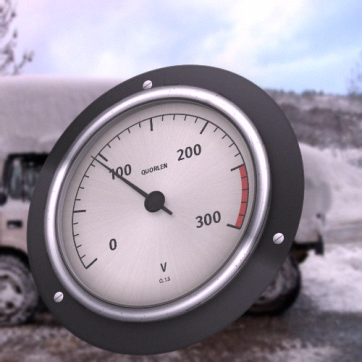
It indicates **95** V
